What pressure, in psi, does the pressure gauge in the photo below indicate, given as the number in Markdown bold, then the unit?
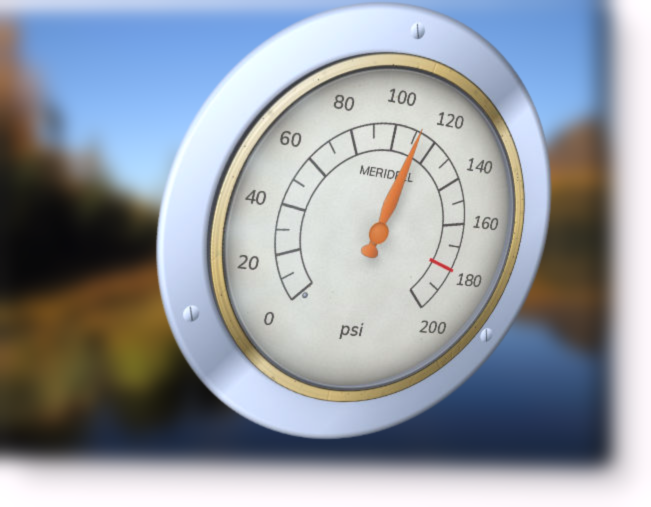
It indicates **110** psi
